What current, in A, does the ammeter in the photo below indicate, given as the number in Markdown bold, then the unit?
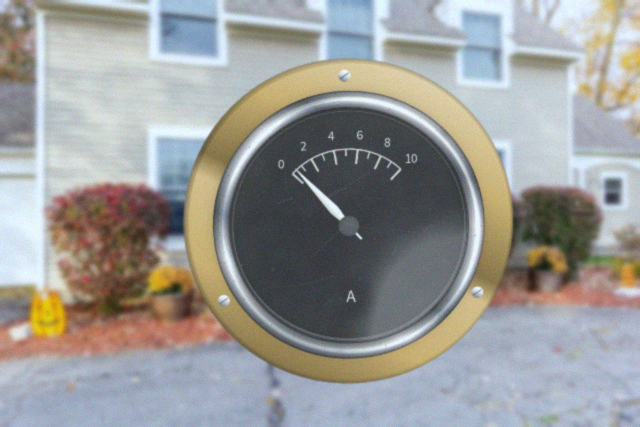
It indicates **0.5** A
